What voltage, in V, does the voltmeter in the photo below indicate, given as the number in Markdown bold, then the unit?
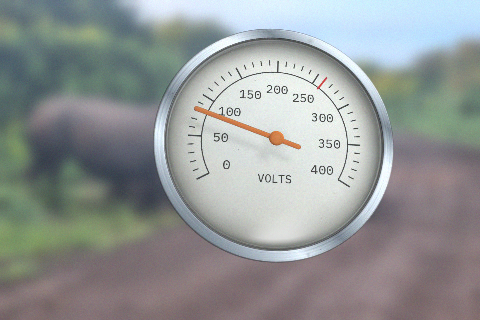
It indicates **80** V
